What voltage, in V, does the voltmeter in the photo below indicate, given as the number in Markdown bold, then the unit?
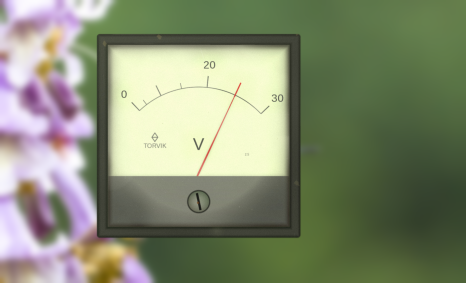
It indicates **25** V
